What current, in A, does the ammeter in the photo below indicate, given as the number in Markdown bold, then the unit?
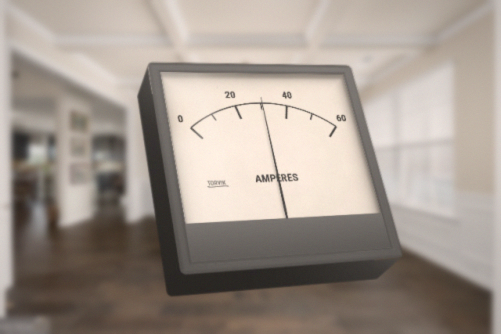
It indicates **30** A
